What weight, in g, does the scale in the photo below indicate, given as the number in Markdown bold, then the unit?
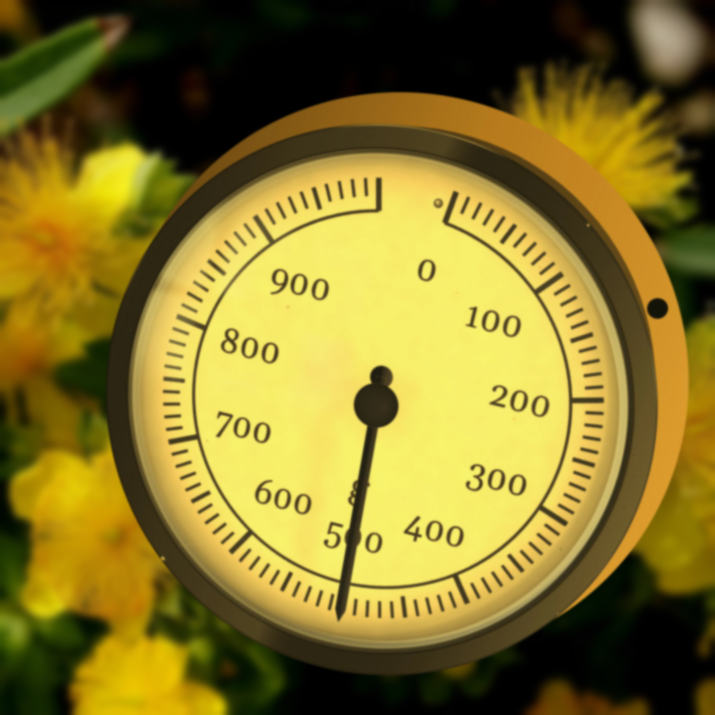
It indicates **500** g
